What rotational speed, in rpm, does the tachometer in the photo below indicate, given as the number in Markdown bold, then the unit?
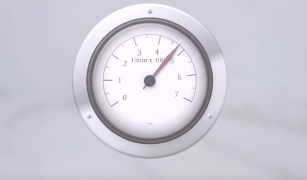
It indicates **4750** rpm
